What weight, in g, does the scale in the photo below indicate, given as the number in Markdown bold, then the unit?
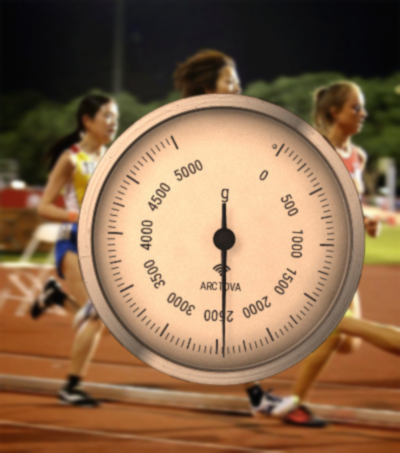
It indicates **2450** g
